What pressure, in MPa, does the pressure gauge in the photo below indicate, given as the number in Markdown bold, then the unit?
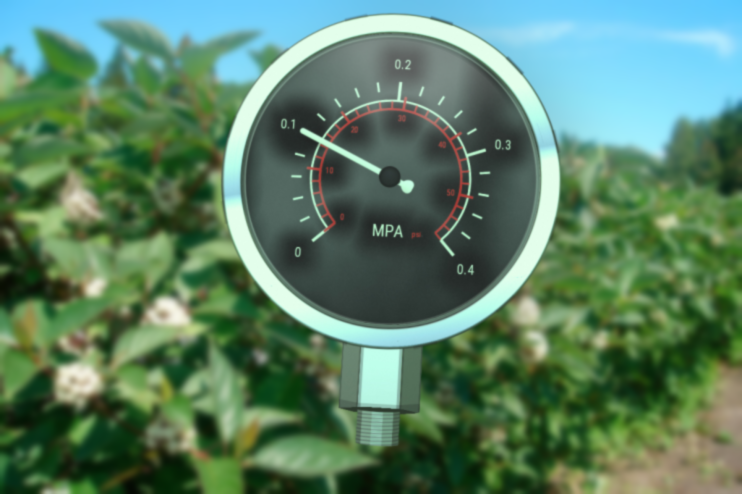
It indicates **0.1** MPa
